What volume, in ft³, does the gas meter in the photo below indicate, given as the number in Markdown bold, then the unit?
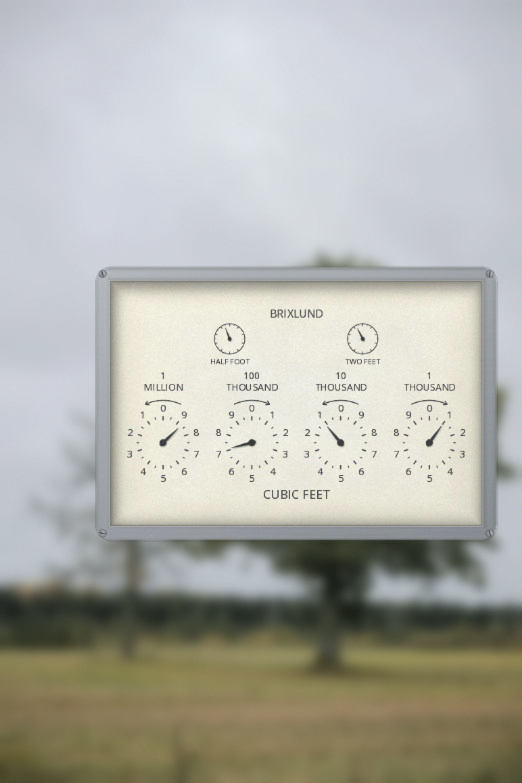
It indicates **871100** ft³
